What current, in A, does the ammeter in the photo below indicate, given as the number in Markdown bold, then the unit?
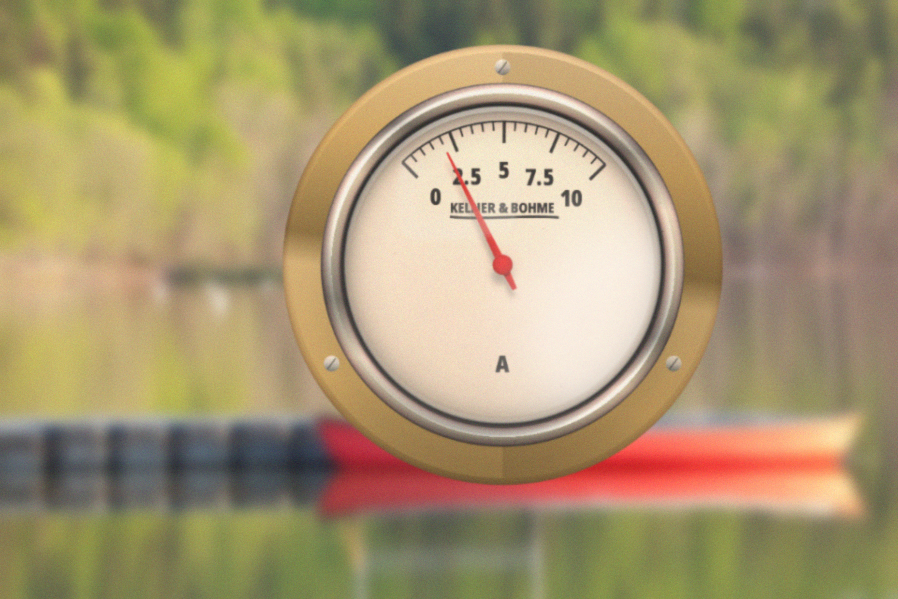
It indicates **2** A
